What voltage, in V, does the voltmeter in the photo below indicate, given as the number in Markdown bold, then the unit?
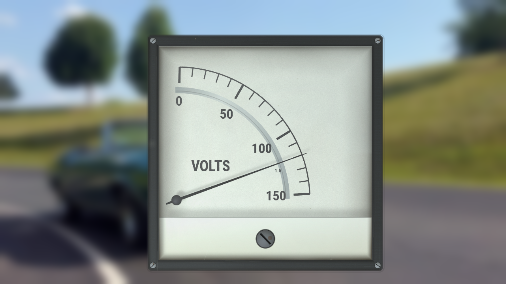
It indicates **120** V
